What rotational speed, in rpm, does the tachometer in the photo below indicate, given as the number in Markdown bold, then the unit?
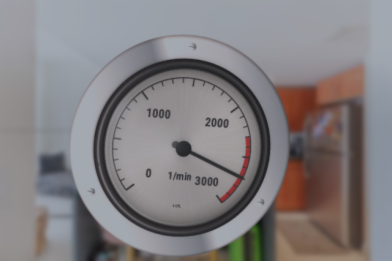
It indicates **2700** rpm
